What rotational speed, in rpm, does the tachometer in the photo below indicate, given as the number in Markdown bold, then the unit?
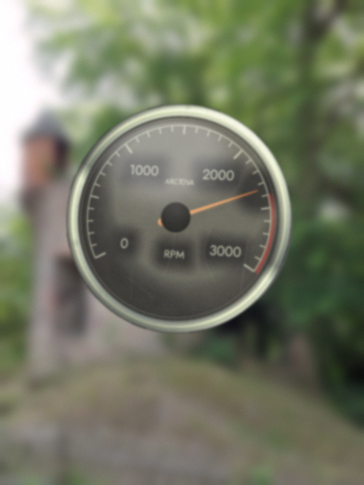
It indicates **2350** rpm
